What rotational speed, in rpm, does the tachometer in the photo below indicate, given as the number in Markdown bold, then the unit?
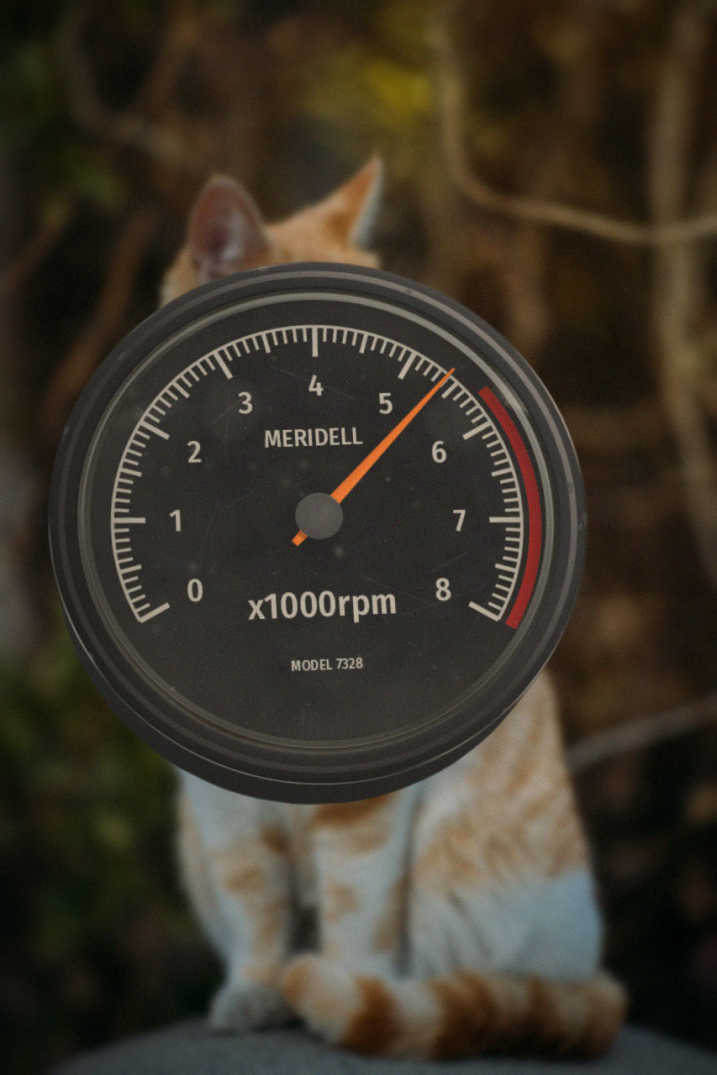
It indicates **5400** rpm
